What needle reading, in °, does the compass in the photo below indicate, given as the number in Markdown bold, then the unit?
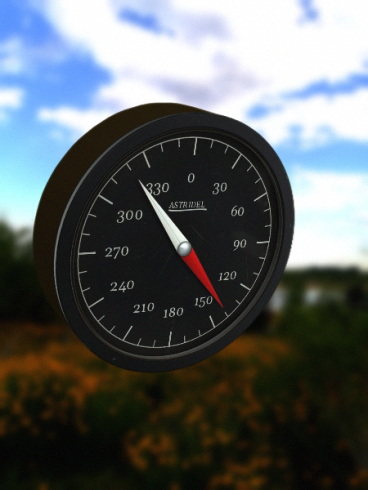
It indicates **140** °
